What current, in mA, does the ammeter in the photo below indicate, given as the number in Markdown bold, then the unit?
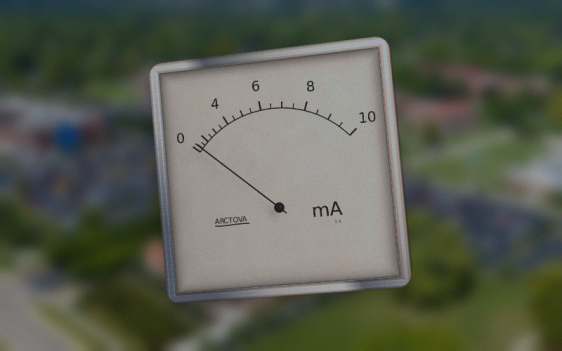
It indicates **1** mA
